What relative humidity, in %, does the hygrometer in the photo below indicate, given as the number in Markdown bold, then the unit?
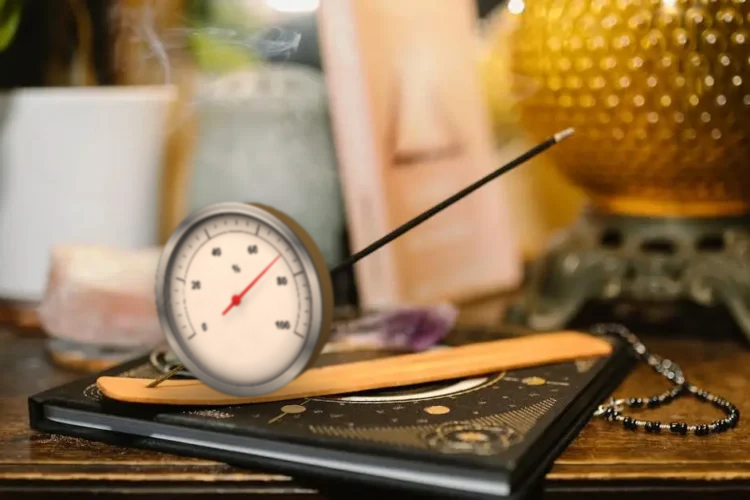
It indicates **72** %
